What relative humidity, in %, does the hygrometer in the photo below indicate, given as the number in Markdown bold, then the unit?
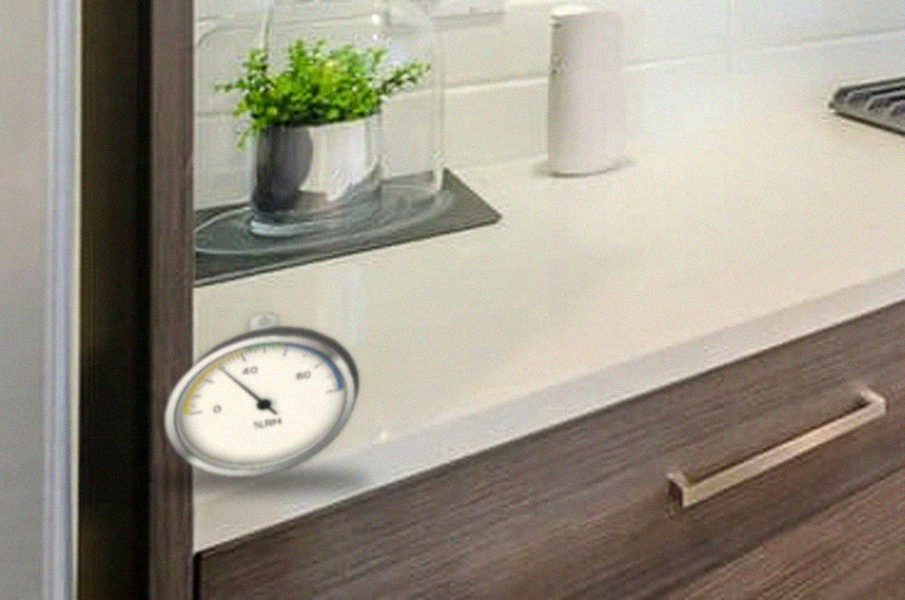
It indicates **30** %
